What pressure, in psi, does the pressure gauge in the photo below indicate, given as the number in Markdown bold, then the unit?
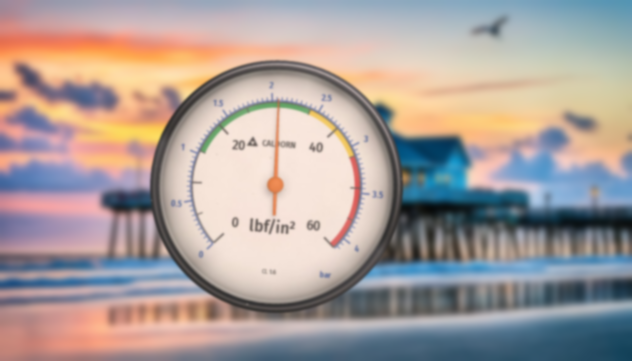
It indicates **30** psi
